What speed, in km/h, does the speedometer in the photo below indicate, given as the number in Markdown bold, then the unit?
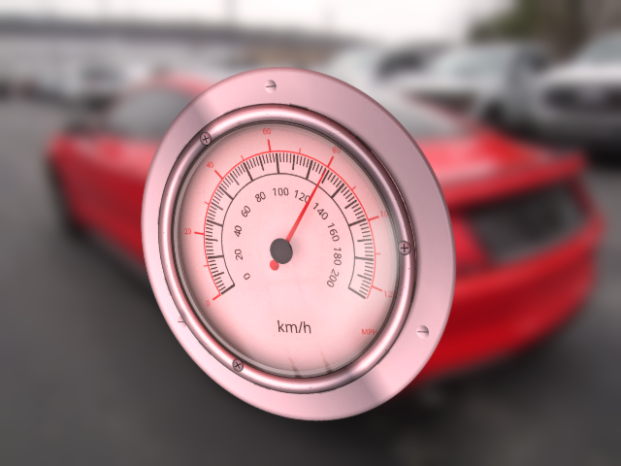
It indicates **130** km/h
